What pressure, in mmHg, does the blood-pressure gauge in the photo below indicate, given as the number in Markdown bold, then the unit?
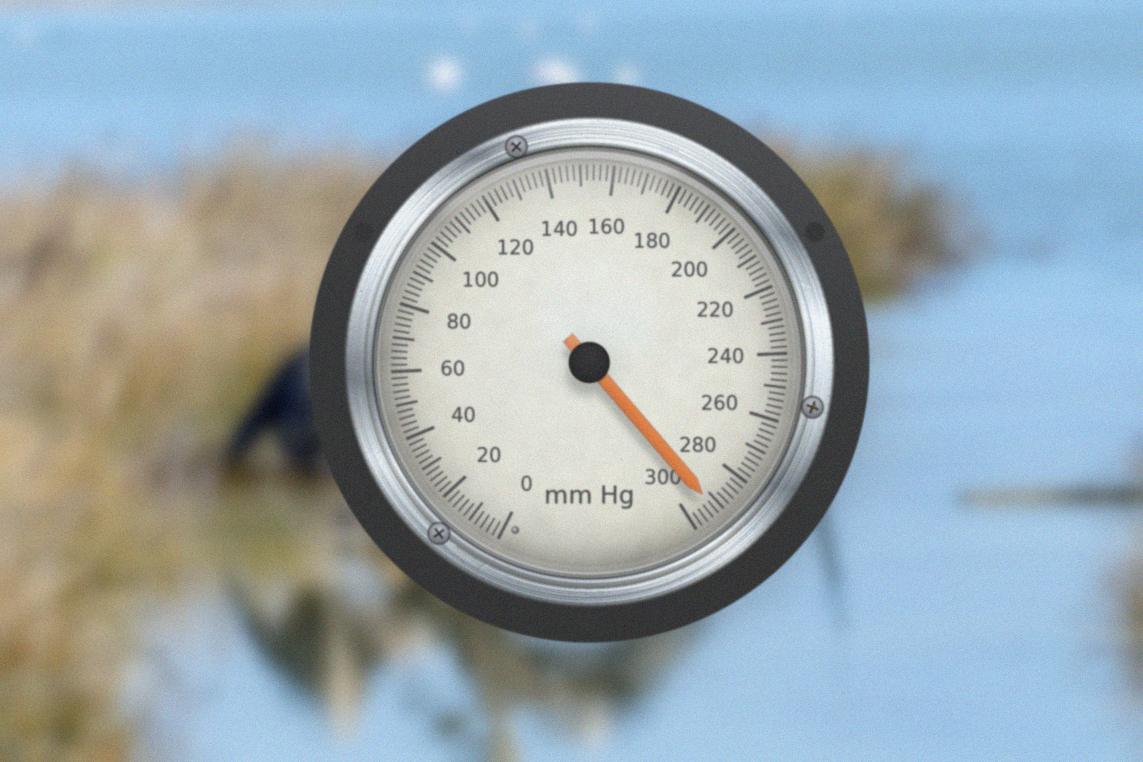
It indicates **292** mmHg
